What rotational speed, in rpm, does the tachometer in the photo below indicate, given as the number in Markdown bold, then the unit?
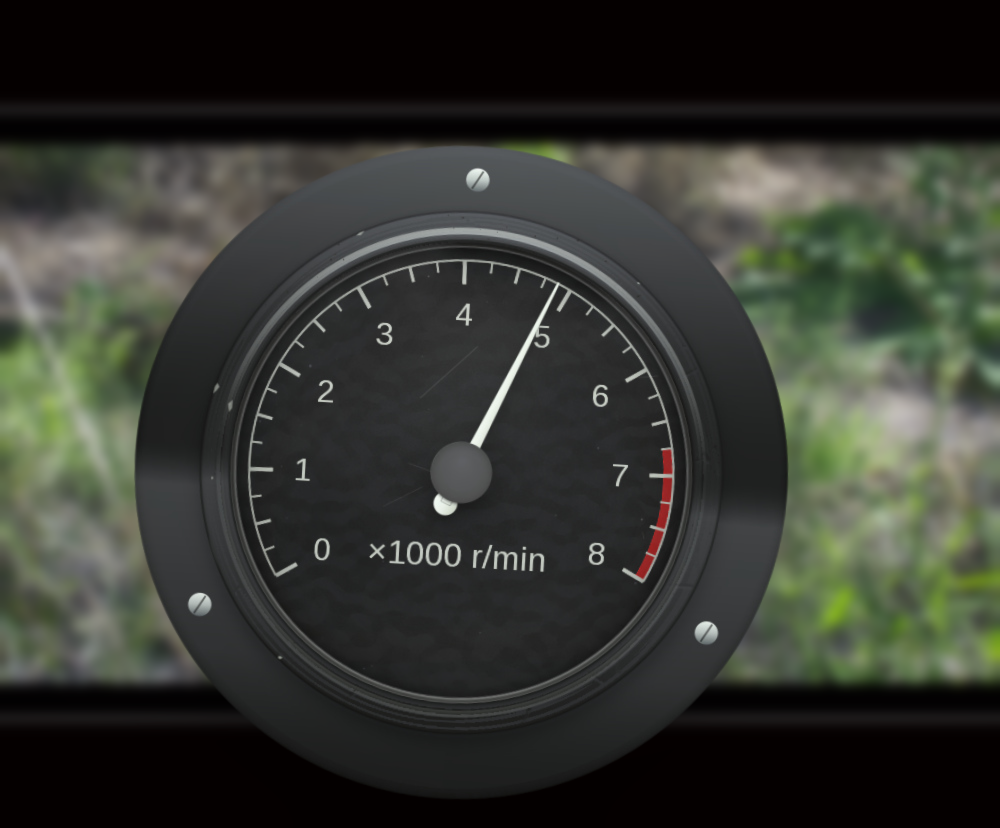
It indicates **4875** rpm
